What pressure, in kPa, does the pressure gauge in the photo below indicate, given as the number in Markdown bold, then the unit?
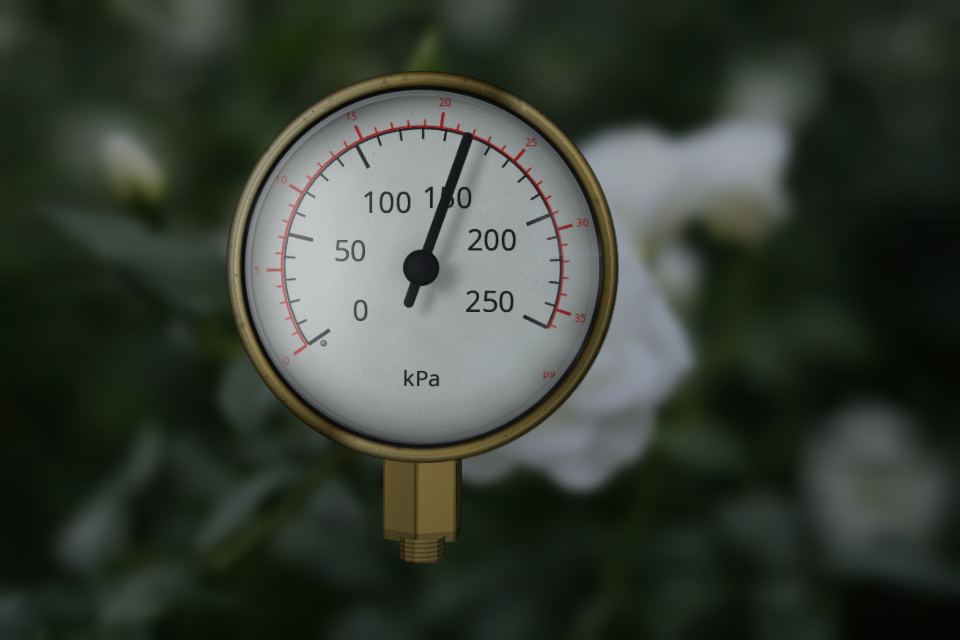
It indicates **150** kPa
